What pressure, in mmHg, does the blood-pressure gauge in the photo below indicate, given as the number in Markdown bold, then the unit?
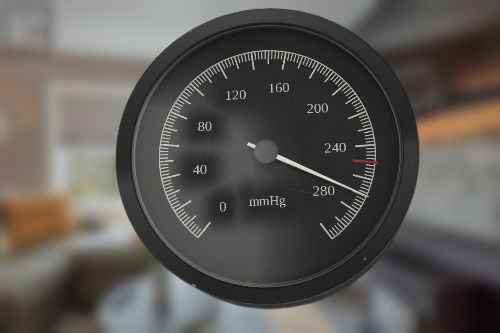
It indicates **270** mmHg
